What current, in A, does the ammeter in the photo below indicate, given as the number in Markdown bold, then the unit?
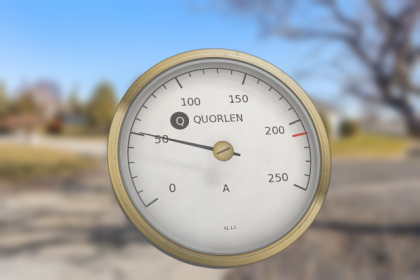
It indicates **50** A
